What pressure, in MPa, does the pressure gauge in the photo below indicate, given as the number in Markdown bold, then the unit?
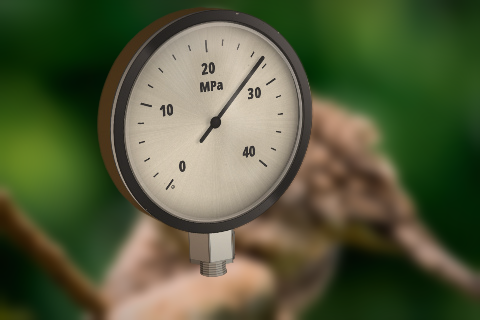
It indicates **27** MPa
